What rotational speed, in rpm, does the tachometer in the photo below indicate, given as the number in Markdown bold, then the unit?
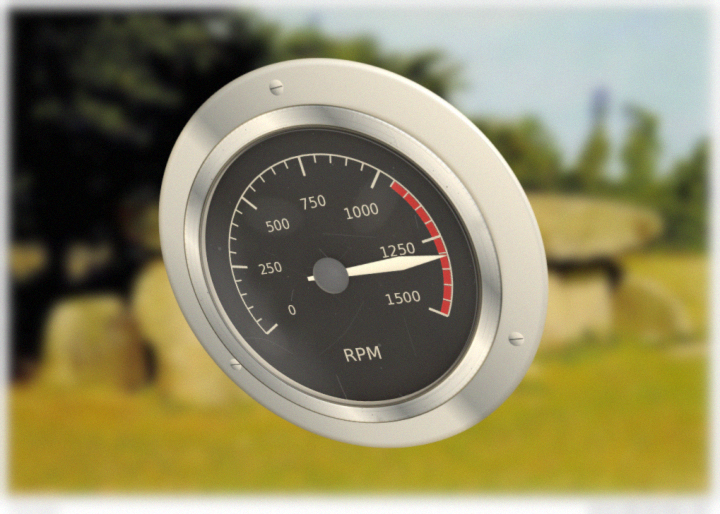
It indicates **1300** rpm
